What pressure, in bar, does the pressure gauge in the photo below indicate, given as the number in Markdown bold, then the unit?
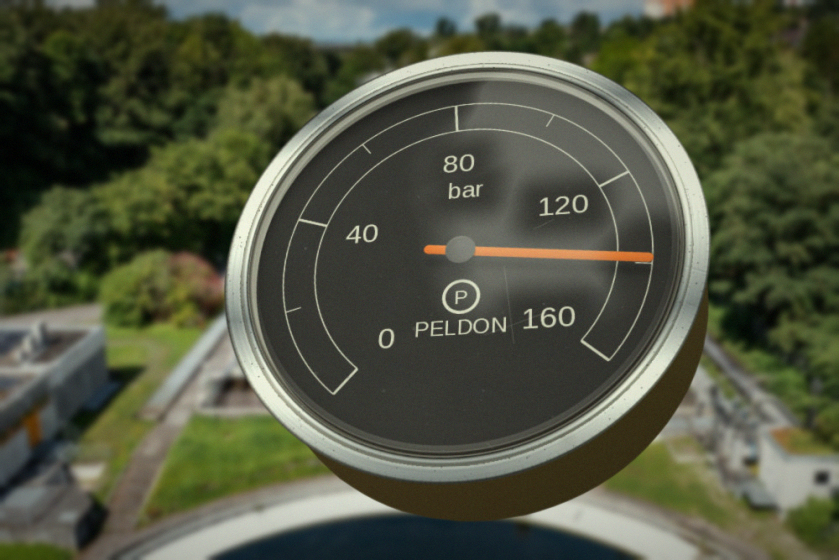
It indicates **140** bar
